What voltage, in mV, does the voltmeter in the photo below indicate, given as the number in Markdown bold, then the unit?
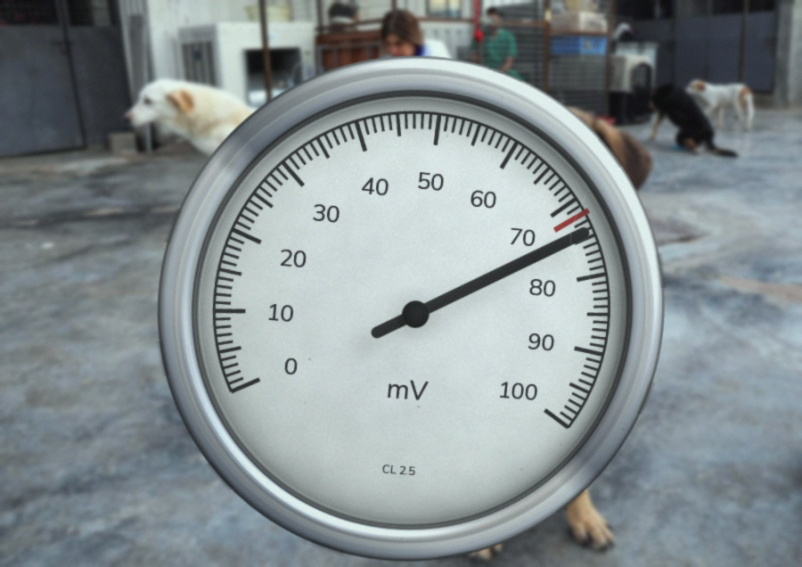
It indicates **74** mV
